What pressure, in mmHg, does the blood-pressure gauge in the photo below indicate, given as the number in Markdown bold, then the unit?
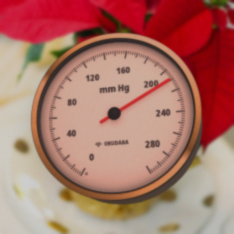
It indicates **210** mmHg
